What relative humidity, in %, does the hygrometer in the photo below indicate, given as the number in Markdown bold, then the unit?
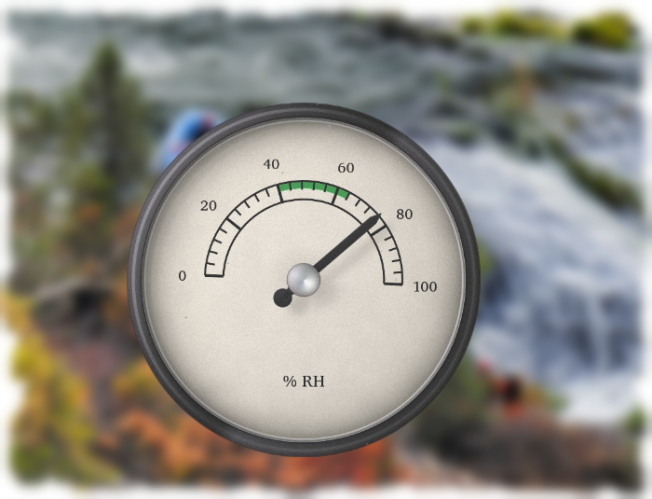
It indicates **76** %
